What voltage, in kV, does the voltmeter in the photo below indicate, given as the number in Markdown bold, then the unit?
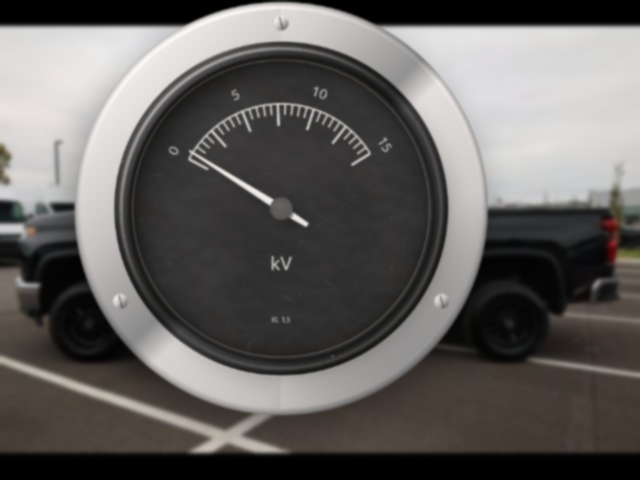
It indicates **0.5** kV
